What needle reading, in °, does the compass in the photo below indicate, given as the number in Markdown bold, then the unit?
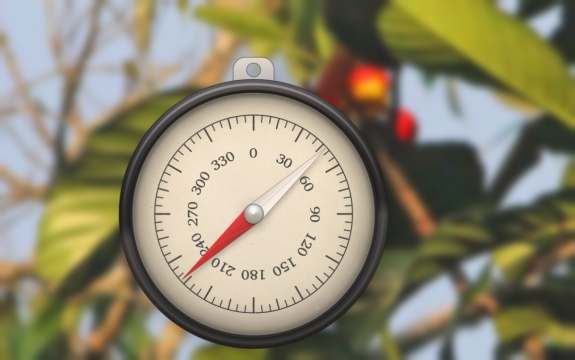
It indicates **227.5** °
